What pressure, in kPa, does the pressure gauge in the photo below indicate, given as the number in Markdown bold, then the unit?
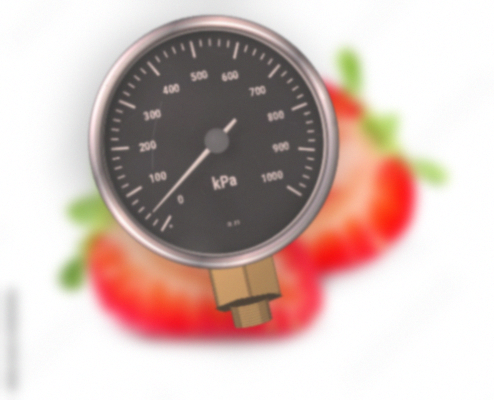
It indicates **40** kPa
